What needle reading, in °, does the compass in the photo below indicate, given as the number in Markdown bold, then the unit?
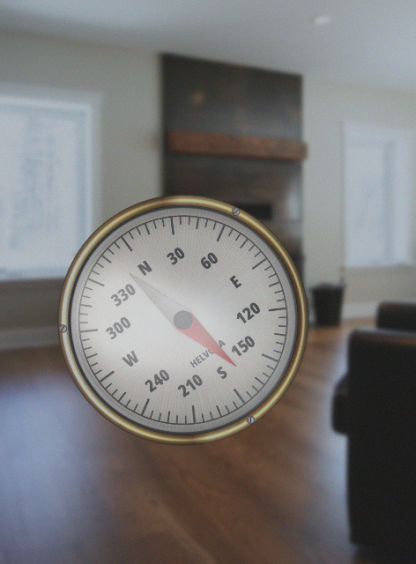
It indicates **167.5** °
